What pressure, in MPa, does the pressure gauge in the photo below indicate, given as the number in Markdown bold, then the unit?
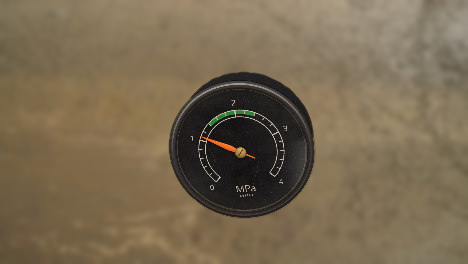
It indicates **1.1** MPa
